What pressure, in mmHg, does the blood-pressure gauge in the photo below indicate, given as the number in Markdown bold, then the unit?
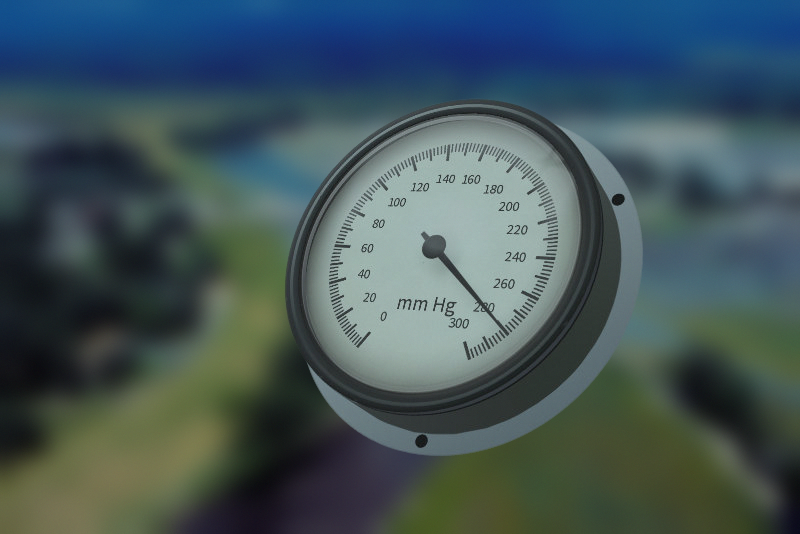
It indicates **280** mmHg
